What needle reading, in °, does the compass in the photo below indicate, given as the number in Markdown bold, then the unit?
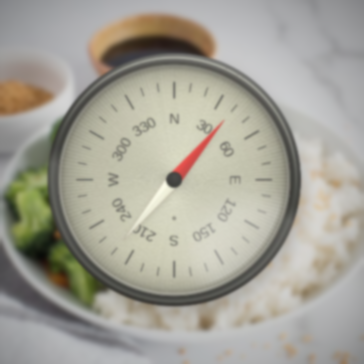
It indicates **40** °
